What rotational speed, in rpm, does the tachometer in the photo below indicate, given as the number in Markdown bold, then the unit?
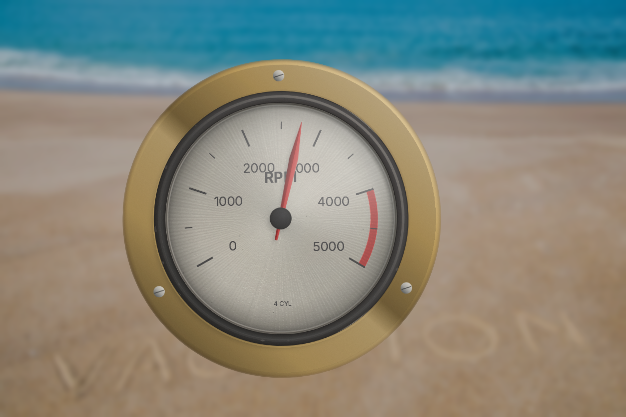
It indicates **2750** rpm
